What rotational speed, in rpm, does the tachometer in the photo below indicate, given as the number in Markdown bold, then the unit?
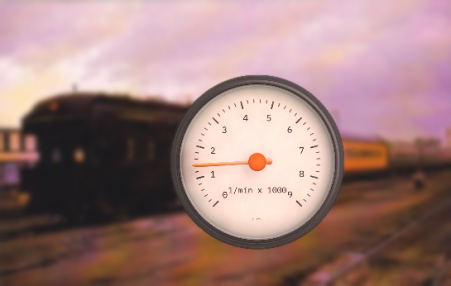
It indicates **1400** rpm
